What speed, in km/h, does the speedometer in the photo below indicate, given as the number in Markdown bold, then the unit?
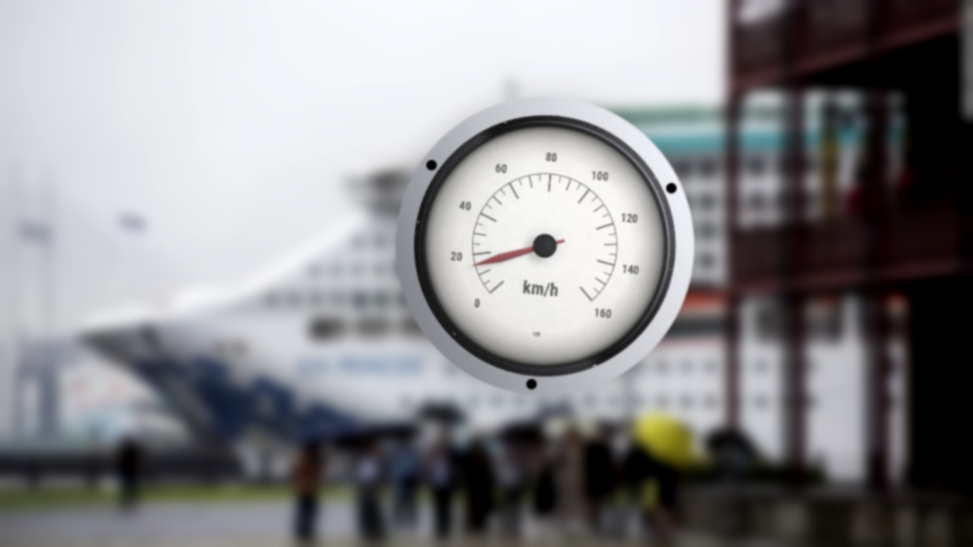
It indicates **15** km/h
